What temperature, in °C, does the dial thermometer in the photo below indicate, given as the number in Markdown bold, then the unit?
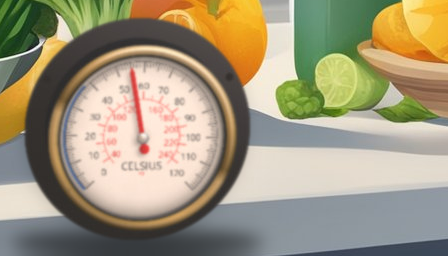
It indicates **55** °C
